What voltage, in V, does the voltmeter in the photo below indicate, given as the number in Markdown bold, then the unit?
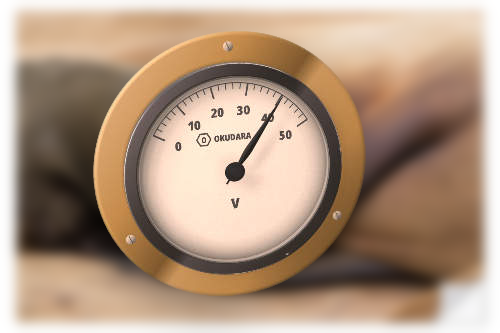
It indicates **40** V
